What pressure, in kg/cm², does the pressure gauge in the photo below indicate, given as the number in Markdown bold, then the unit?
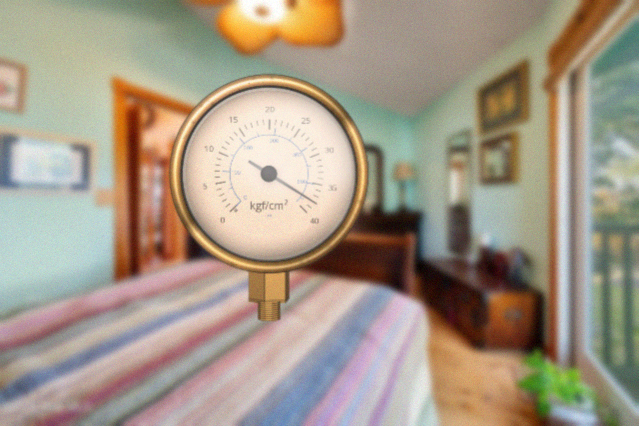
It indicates **38** kg/cm²
